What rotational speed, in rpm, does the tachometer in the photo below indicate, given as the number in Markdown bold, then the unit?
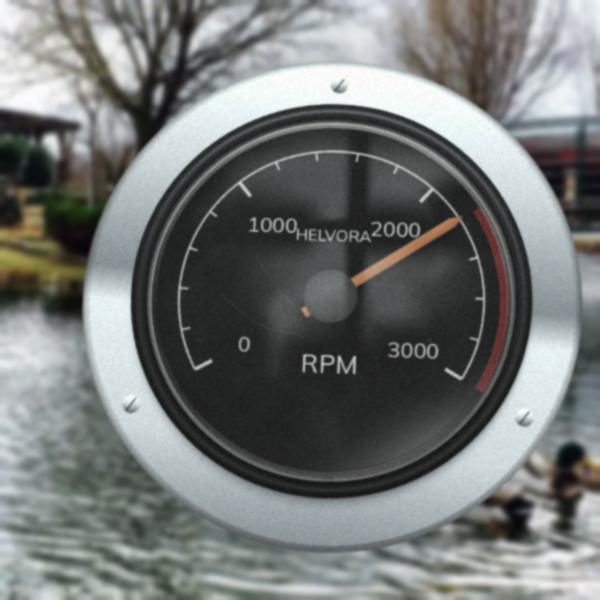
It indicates **2200** rpm
